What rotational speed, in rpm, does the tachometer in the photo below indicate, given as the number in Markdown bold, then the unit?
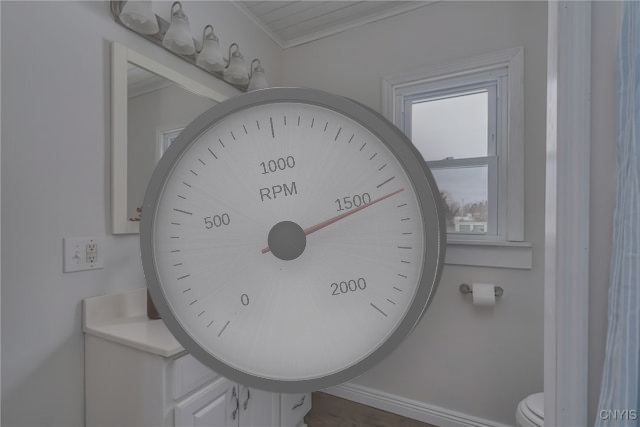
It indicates **1550** rpm
